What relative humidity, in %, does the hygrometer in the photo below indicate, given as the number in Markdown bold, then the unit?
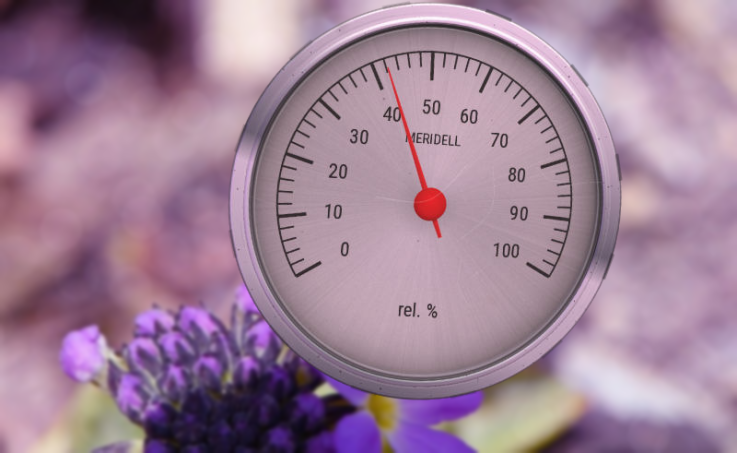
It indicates **42** %
